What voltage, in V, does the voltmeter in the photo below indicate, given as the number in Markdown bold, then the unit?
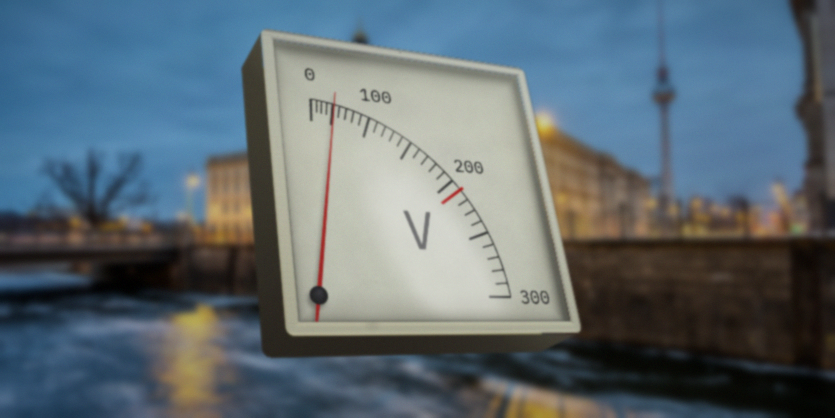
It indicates **50** V
